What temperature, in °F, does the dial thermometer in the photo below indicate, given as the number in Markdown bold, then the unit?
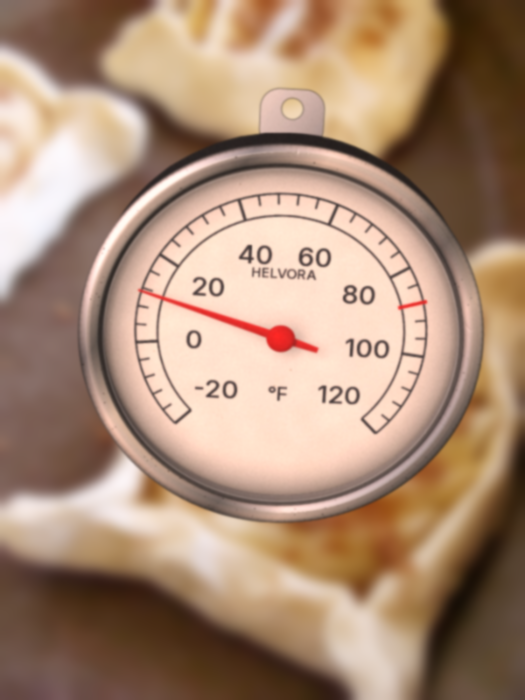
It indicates **12** °F
